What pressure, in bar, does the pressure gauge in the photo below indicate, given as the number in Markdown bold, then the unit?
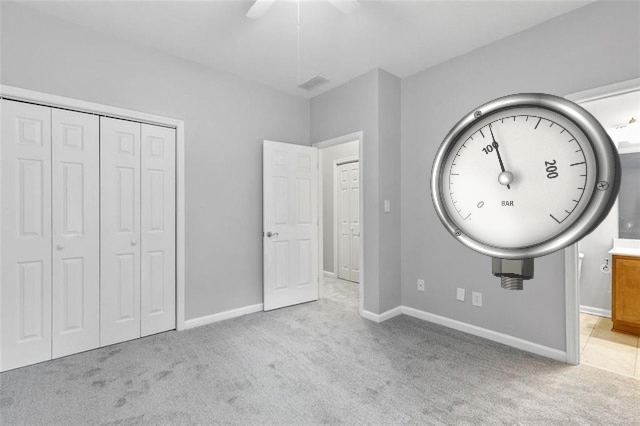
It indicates **110** bar
